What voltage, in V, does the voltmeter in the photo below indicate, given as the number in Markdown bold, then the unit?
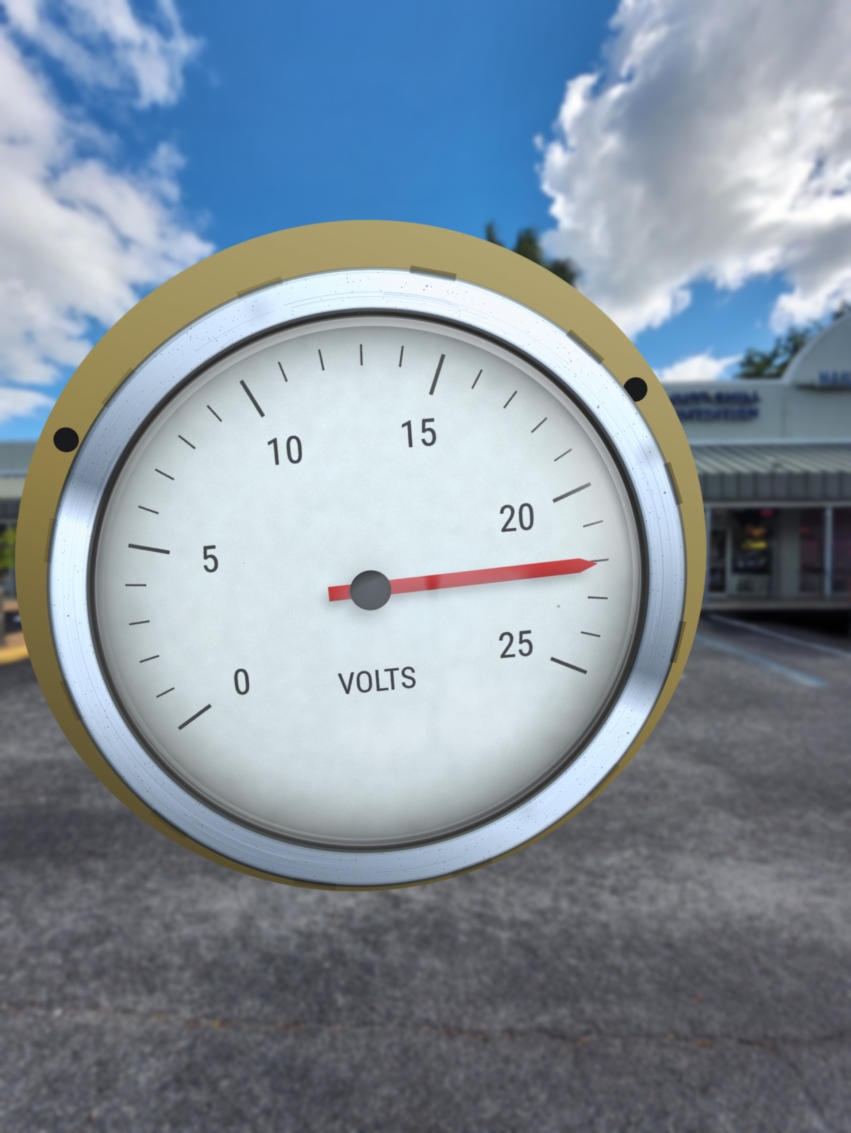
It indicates **22** V
